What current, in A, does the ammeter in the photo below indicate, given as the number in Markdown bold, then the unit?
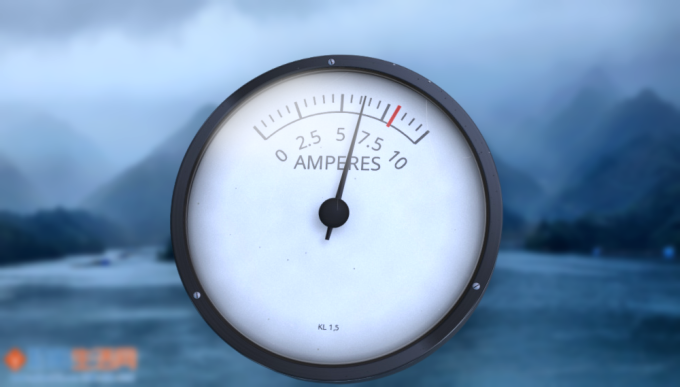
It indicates **6.25** A
